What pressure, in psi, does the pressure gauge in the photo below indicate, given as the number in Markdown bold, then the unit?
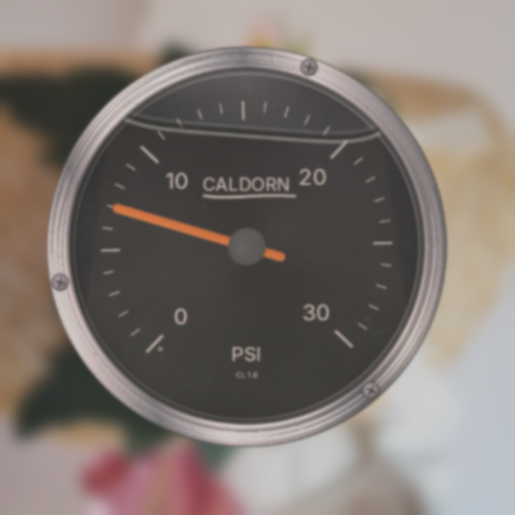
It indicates **7** psi
